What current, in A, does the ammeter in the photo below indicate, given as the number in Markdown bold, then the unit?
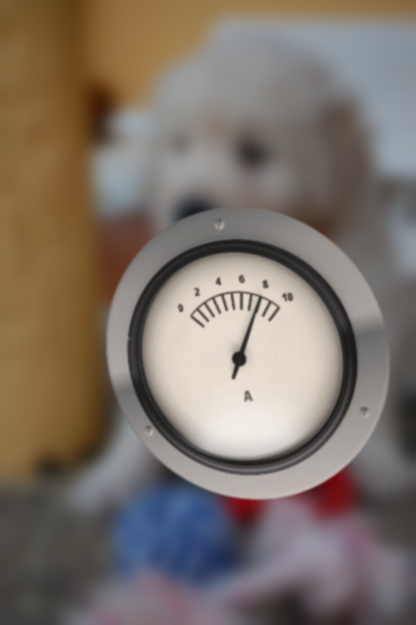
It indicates **8** A
